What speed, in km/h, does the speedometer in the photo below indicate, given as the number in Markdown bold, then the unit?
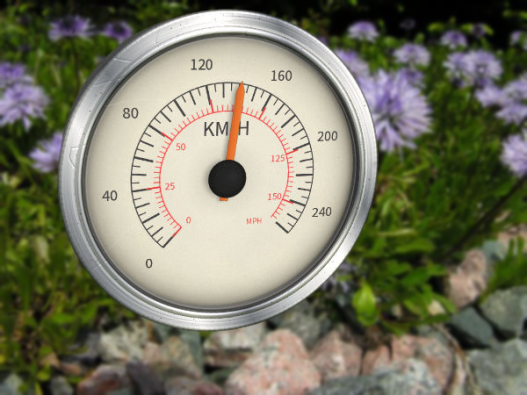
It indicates **140** km/h
